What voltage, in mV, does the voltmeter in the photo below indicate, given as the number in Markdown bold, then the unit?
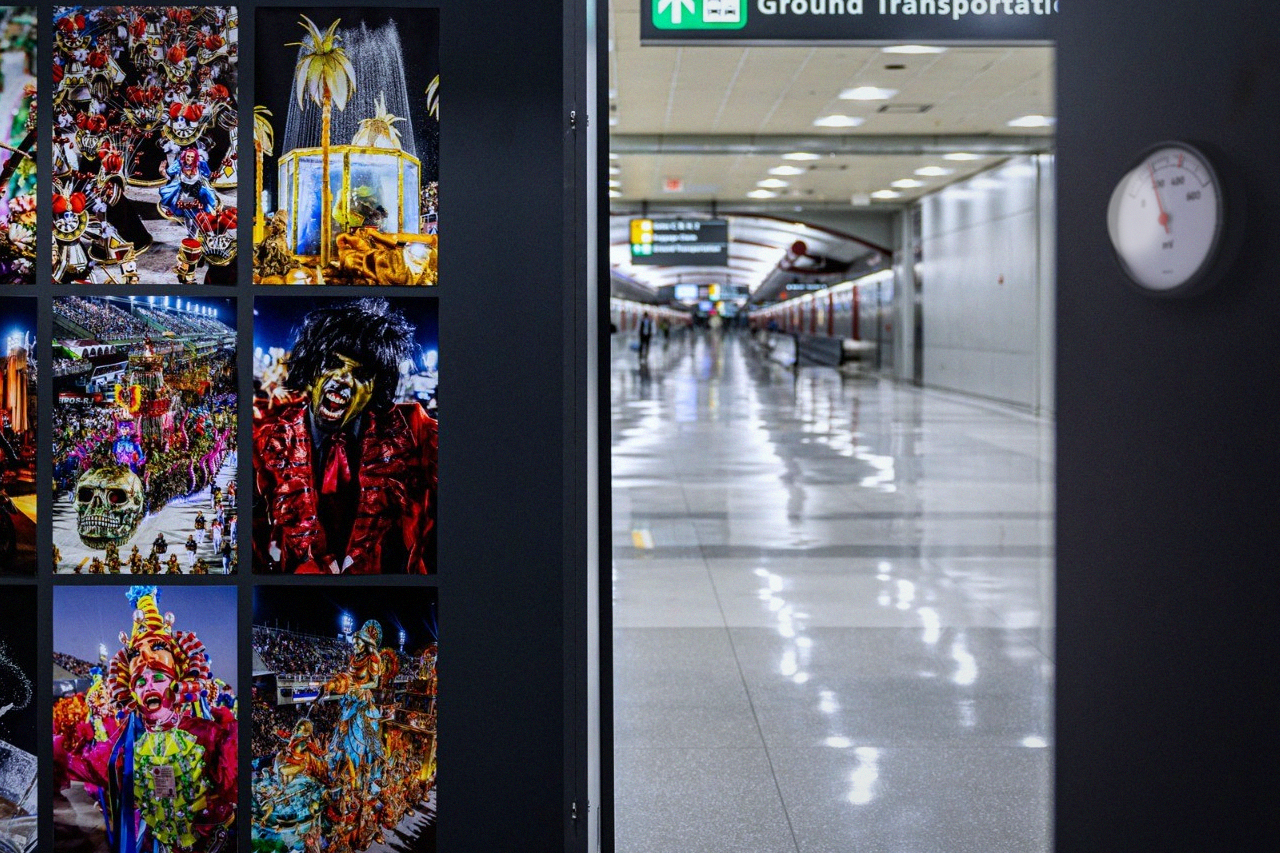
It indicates **200** mV
